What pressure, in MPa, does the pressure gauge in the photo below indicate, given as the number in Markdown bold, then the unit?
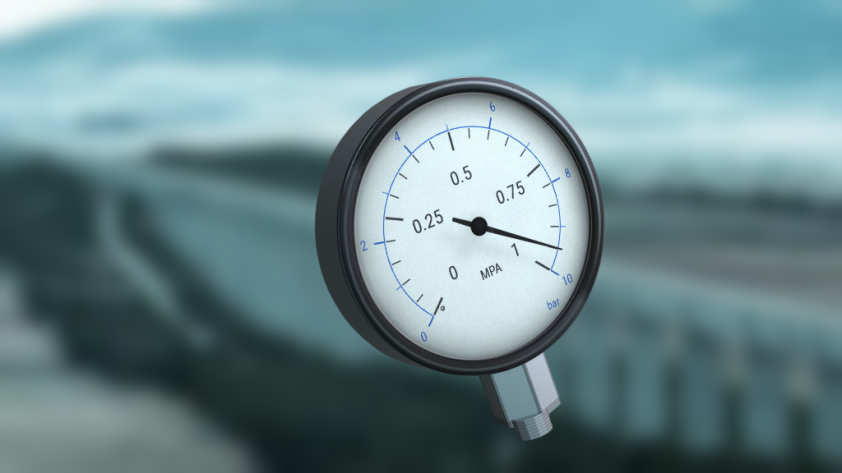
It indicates **0.95** MPa
